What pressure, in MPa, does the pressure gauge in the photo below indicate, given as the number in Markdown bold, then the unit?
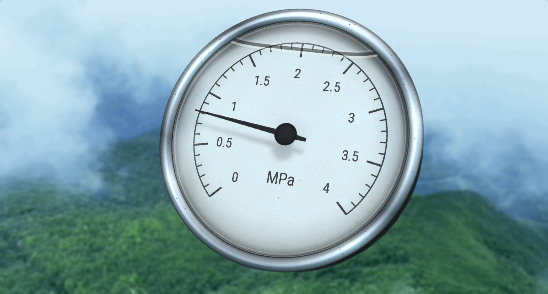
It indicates **0.8** MPa
